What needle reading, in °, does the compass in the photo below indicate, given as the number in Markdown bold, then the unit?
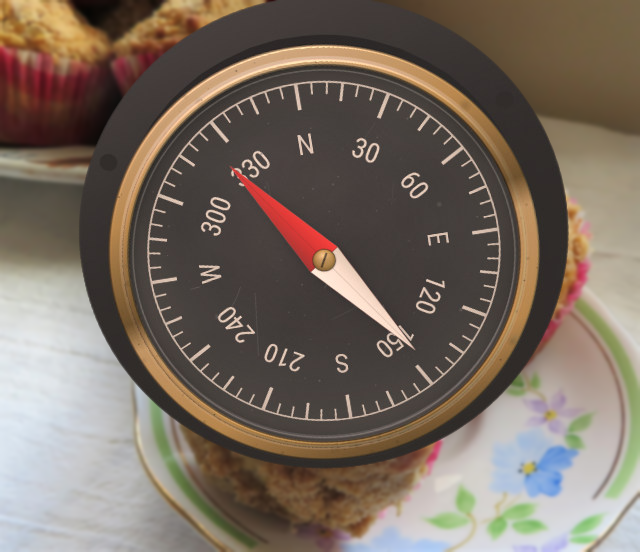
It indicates **325** °
